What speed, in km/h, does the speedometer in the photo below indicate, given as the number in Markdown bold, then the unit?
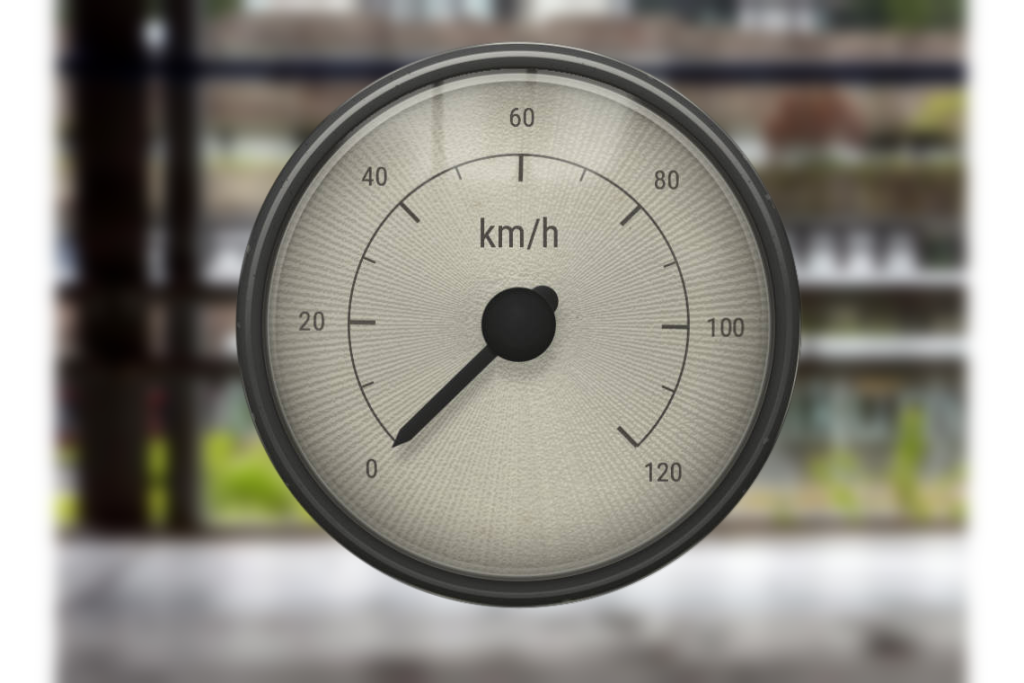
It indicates **0** km/h
